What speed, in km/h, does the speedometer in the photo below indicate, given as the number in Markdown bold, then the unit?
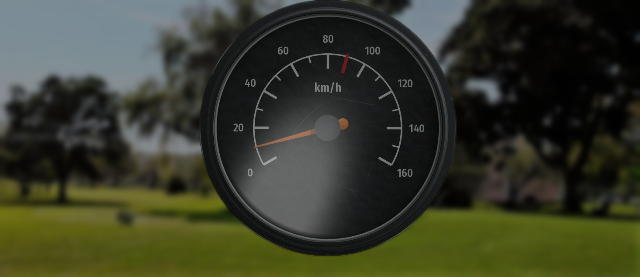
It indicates **10** km/h
